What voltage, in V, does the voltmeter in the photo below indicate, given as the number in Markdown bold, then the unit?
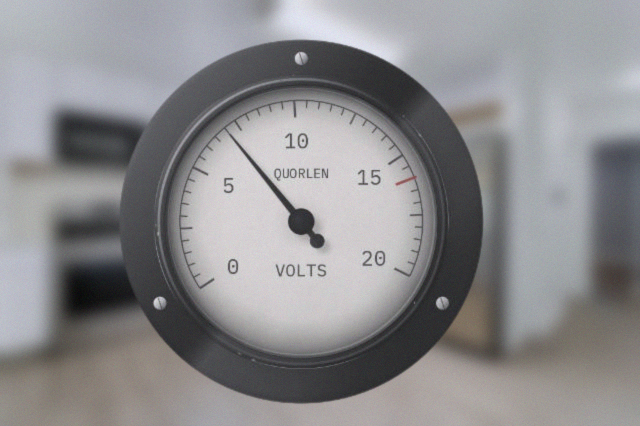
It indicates **7** V
